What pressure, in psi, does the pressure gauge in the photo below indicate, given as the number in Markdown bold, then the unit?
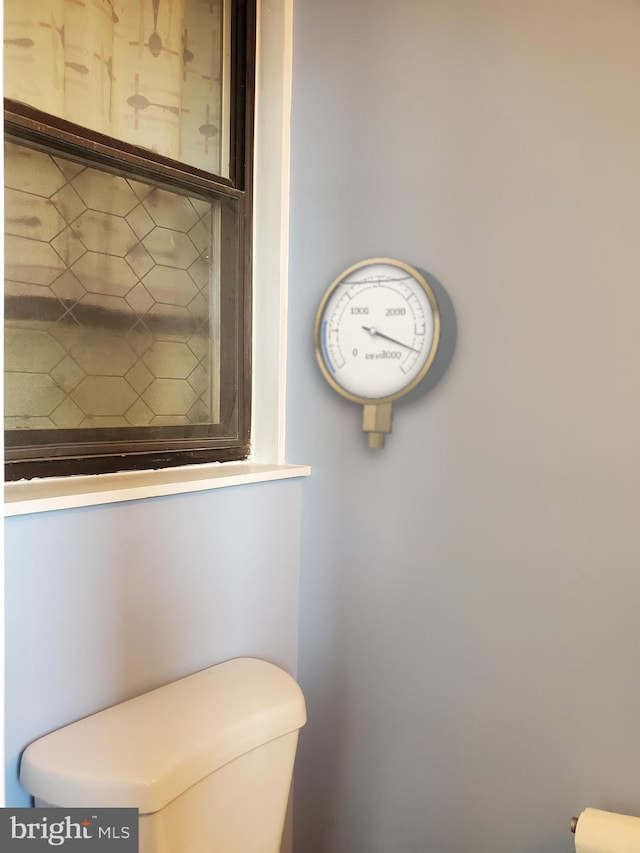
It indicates **2700** psi
